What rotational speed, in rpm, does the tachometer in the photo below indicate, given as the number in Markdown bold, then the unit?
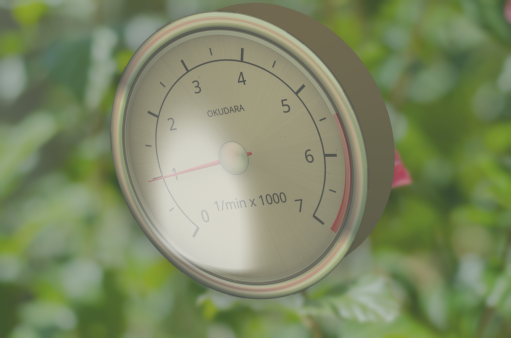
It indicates **1000** rpm
